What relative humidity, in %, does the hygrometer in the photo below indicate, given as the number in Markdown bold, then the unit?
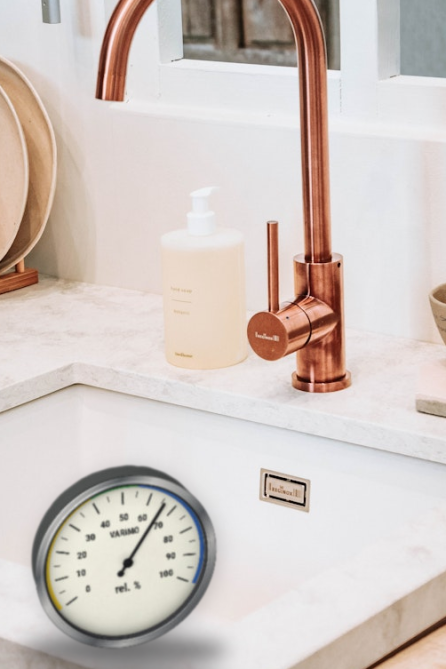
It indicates **65** %
